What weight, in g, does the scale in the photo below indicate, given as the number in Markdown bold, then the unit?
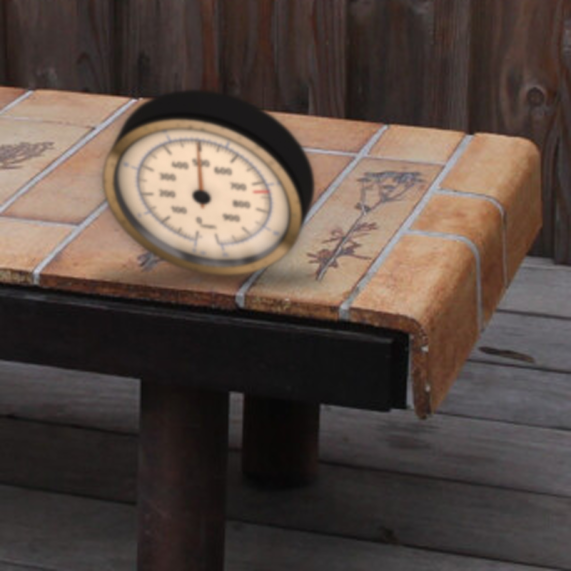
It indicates **500** g
